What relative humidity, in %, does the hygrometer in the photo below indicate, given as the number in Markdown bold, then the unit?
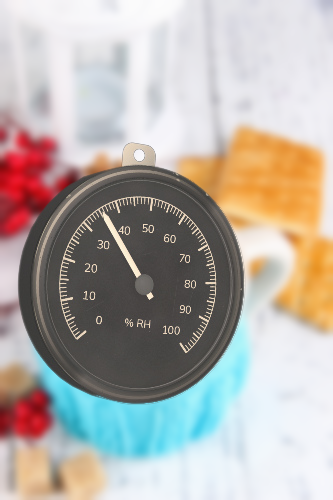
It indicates **35** %
